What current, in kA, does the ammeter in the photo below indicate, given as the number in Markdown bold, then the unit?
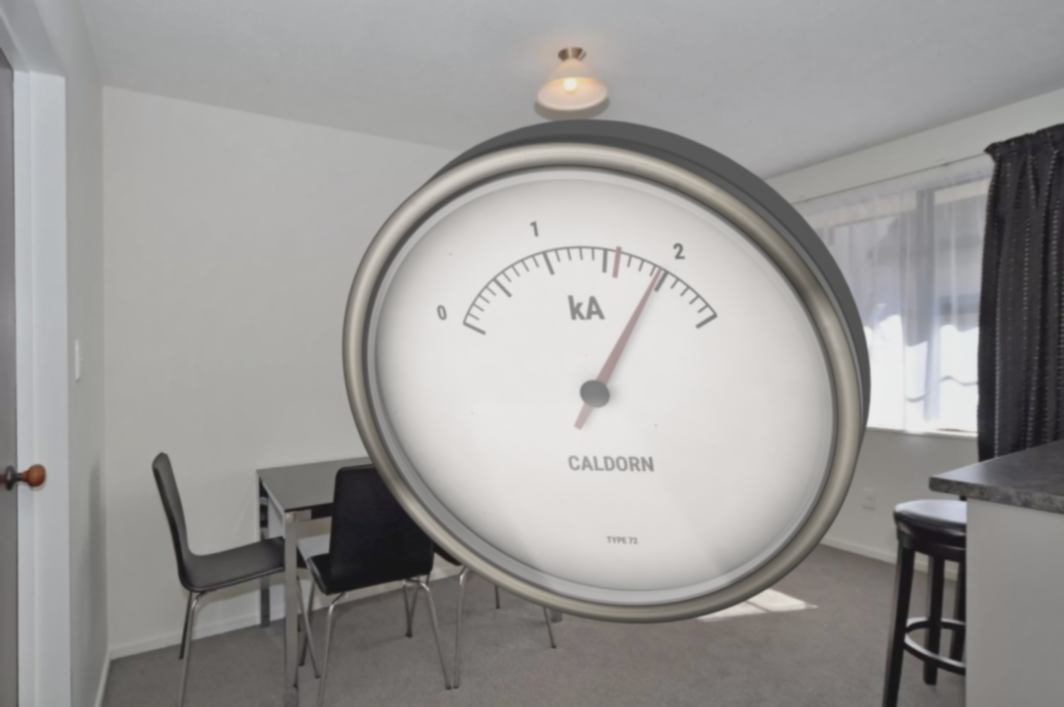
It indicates **1.95** kA
